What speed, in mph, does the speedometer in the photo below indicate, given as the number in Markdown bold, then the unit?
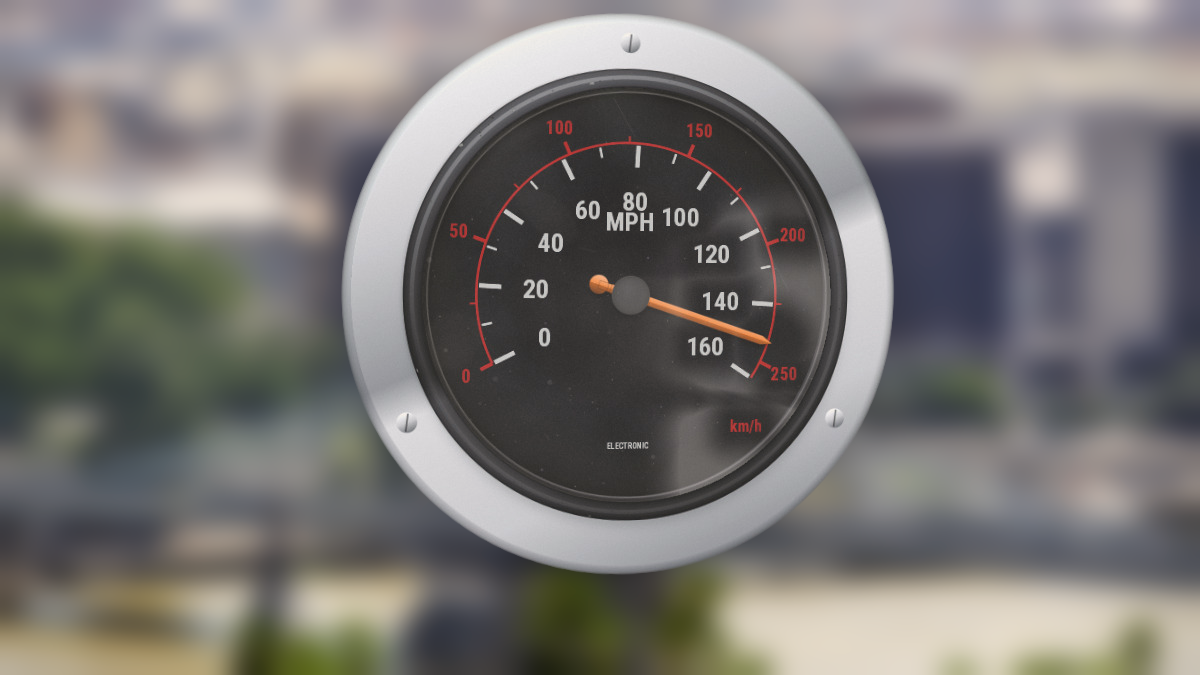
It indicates **150** mph
